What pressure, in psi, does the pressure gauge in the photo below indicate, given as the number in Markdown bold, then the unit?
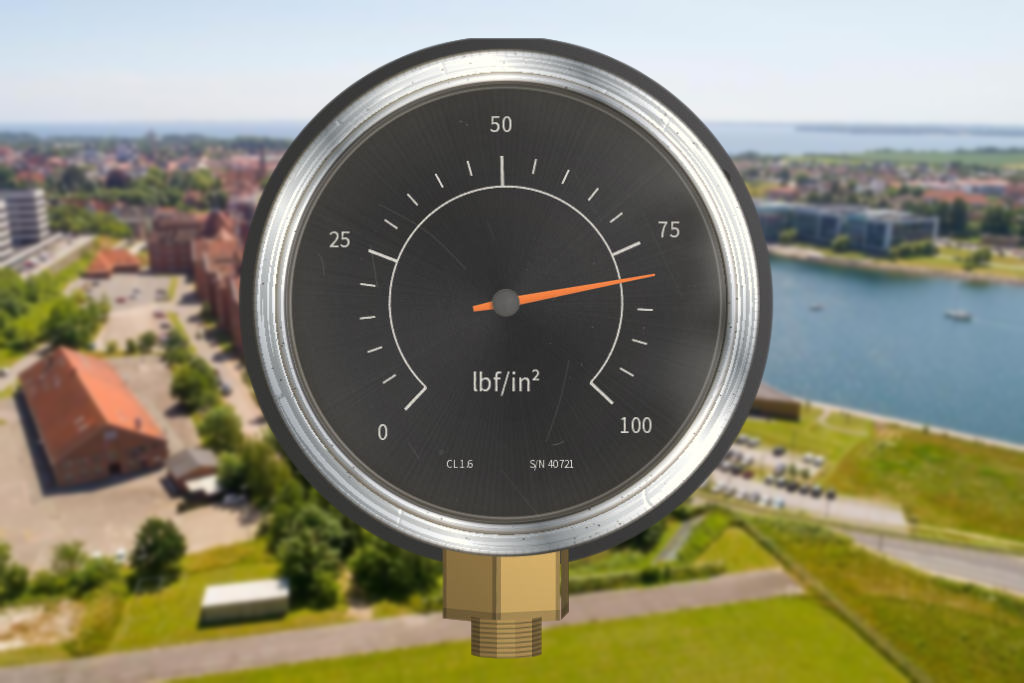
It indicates **80** psi
